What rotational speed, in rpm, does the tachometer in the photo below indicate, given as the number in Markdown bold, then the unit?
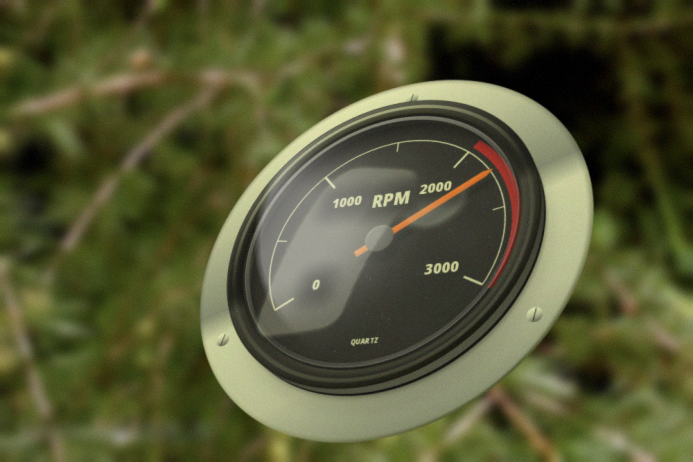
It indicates **2250** rpm
